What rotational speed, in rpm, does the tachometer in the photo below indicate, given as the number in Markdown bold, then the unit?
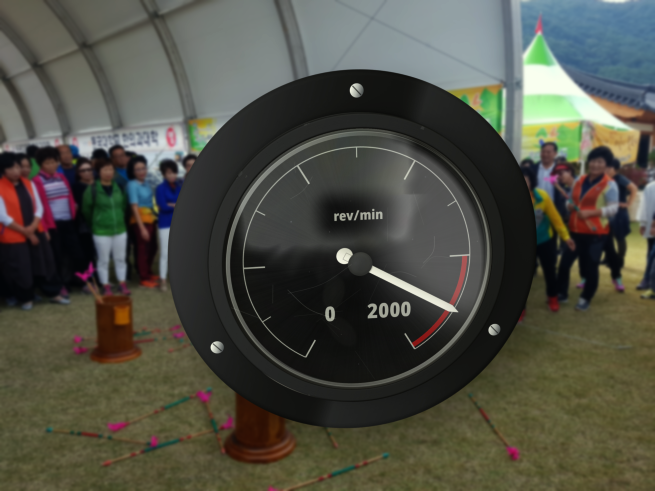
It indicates **1800** rpm
